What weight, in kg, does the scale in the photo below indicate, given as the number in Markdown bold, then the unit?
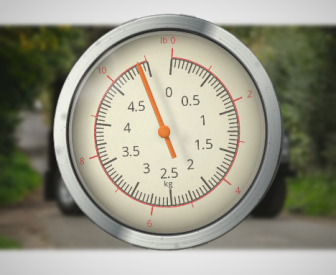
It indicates **4.9** kg
